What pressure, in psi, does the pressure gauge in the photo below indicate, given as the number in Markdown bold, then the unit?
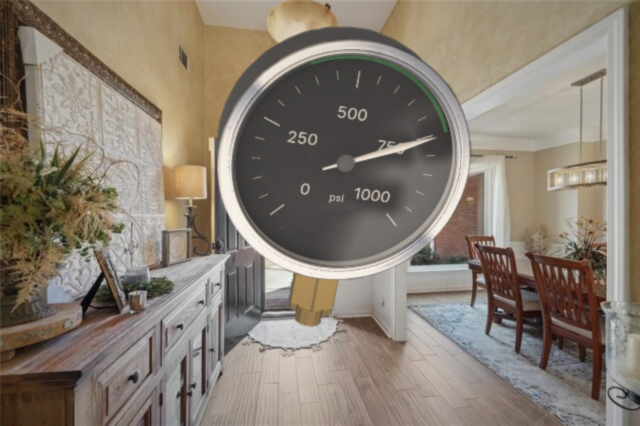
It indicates **750** psi
